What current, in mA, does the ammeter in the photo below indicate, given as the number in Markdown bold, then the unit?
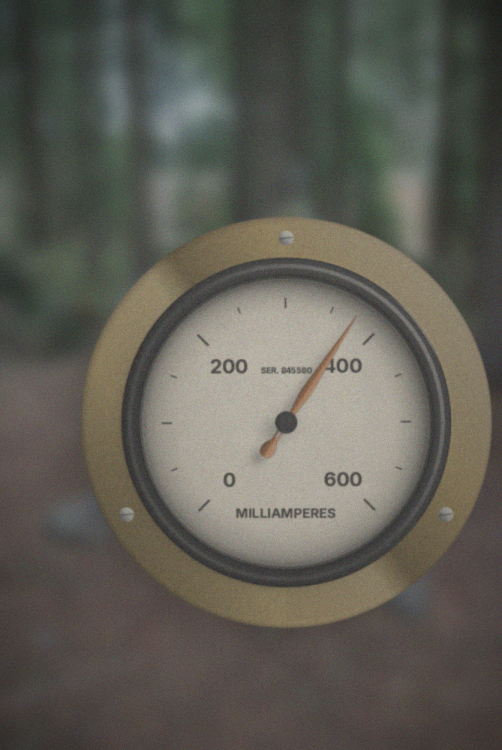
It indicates **375** mA
